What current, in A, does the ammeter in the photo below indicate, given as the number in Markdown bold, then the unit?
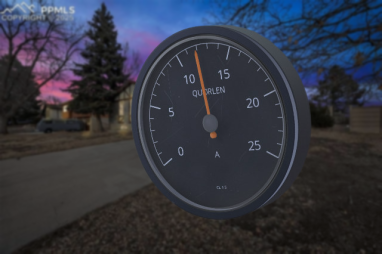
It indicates **12** A
